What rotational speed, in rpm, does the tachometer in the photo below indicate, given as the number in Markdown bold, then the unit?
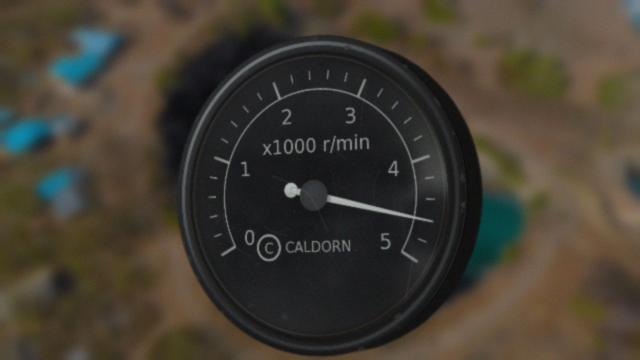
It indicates **4600** rpm
